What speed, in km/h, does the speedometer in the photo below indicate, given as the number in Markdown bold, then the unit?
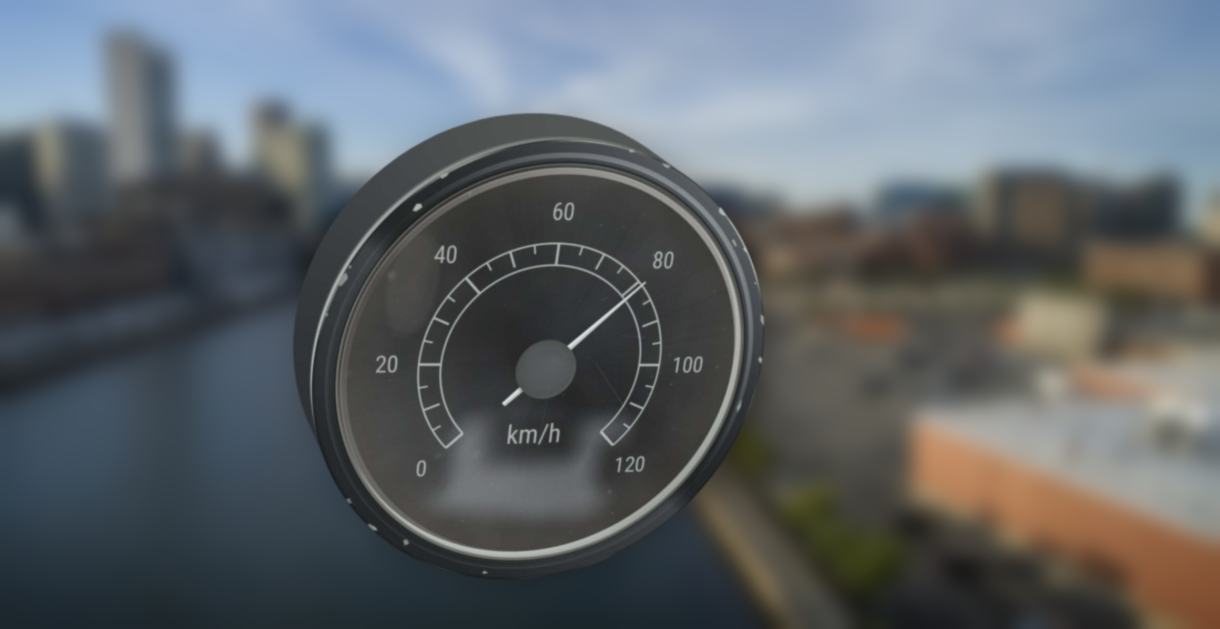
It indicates **80** km/h
